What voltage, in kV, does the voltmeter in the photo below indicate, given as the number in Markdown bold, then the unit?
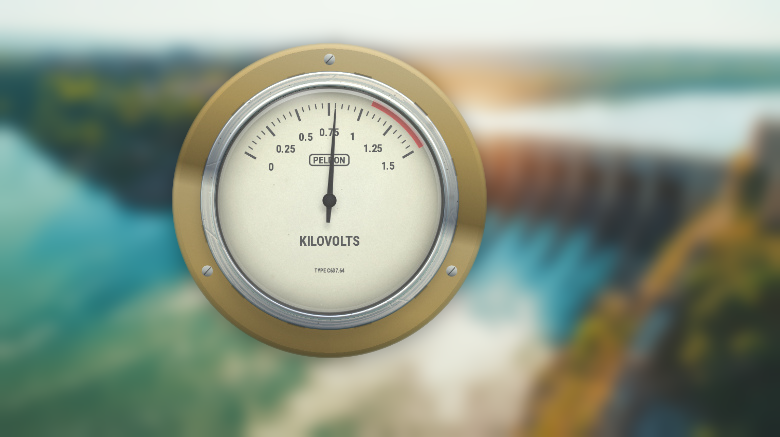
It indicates **0.8** kV
